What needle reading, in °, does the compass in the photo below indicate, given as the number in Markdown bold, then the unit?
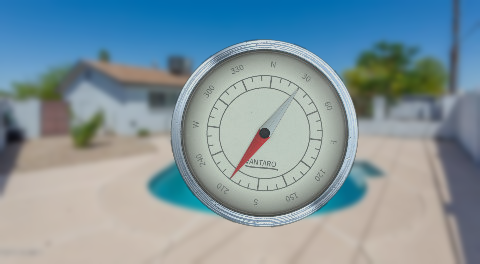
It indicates **210** °
